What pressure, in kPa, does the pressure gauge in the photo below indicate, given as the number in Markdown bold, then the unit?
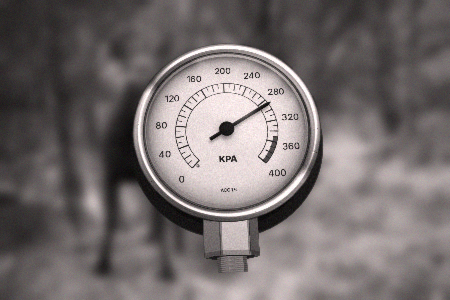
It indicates **290** kPa
